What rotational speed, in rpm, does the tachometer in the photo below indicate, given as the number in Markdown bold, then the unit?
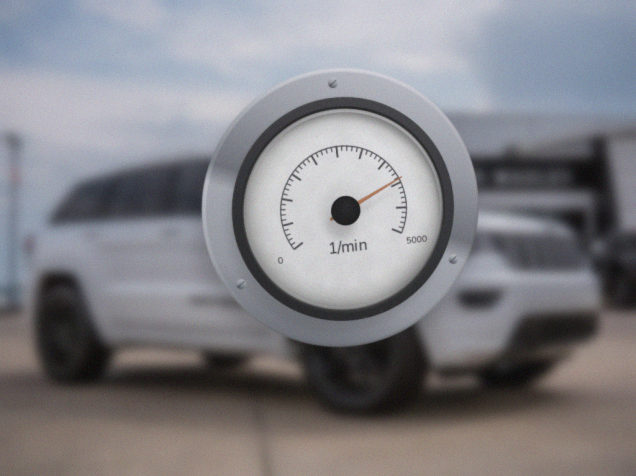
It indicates **3900** rpm
